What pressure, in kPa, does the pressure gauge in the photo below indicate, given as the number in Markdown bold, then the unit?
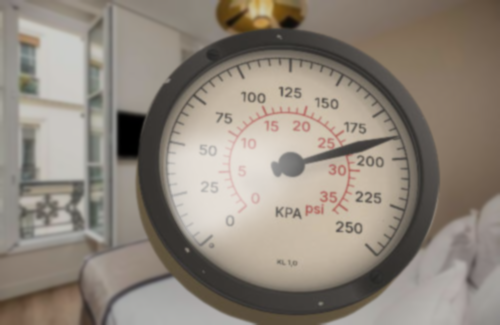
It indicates **190** kPa
